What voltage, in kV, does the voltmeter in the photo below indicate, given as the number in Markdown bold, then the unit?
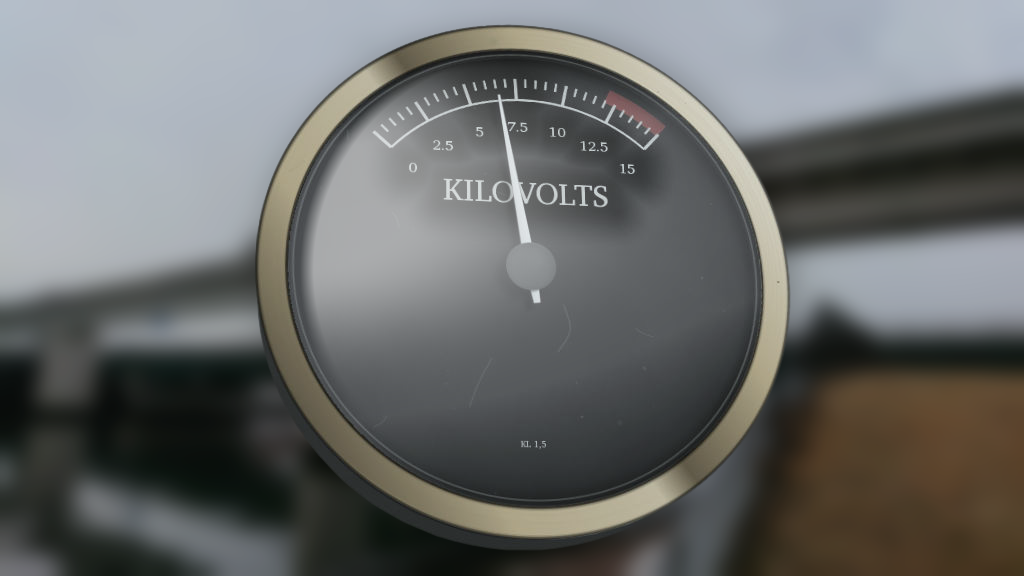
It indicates **6.5** kV
